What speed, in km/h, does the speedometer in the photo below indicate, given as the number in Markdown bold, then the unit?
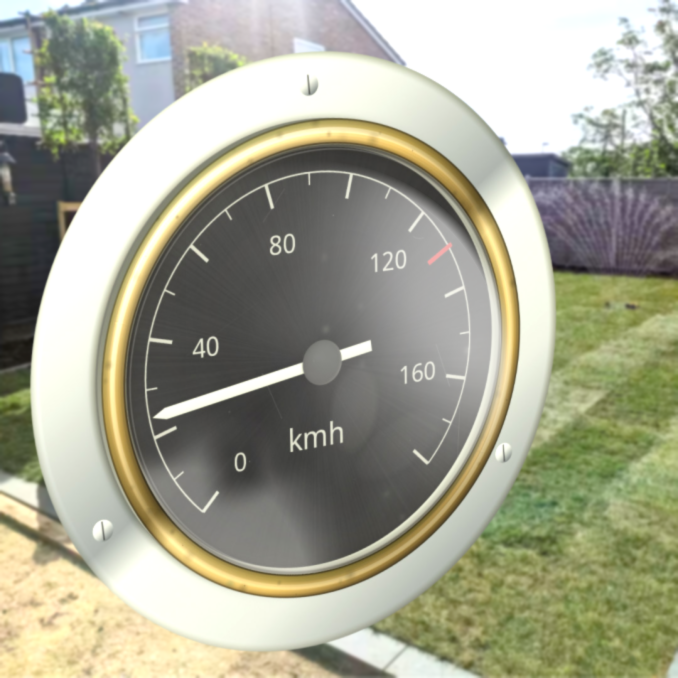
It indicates **25** km/h
